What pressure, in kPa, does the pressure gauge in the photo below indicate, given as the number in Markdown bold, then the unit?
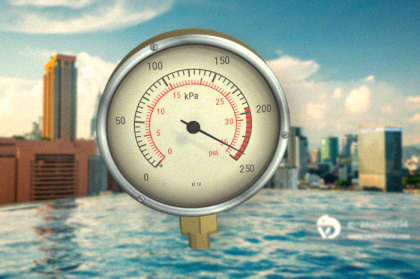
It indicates **240** kPa
